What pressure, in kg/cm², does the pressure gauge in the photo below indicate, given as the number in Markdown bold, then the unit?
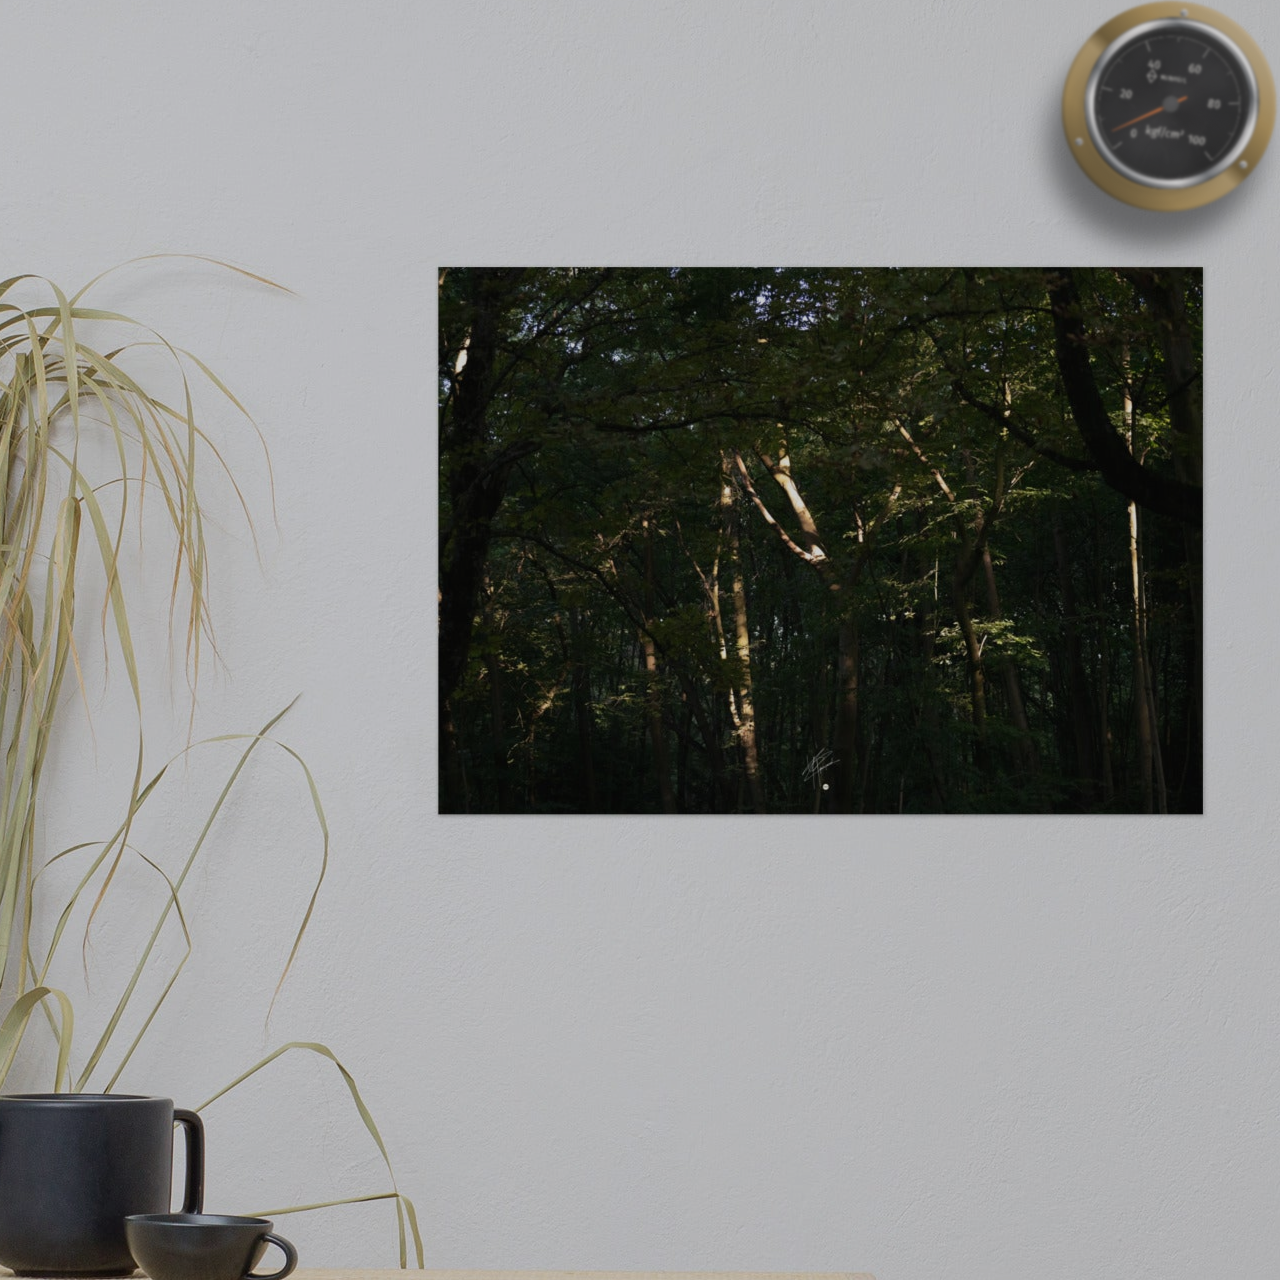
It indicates **5** kg/cm²
